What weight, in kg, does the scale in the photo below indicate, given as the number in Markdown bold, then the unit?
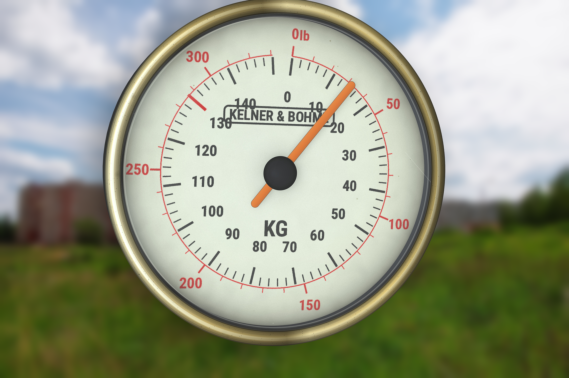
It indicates **14** kg
